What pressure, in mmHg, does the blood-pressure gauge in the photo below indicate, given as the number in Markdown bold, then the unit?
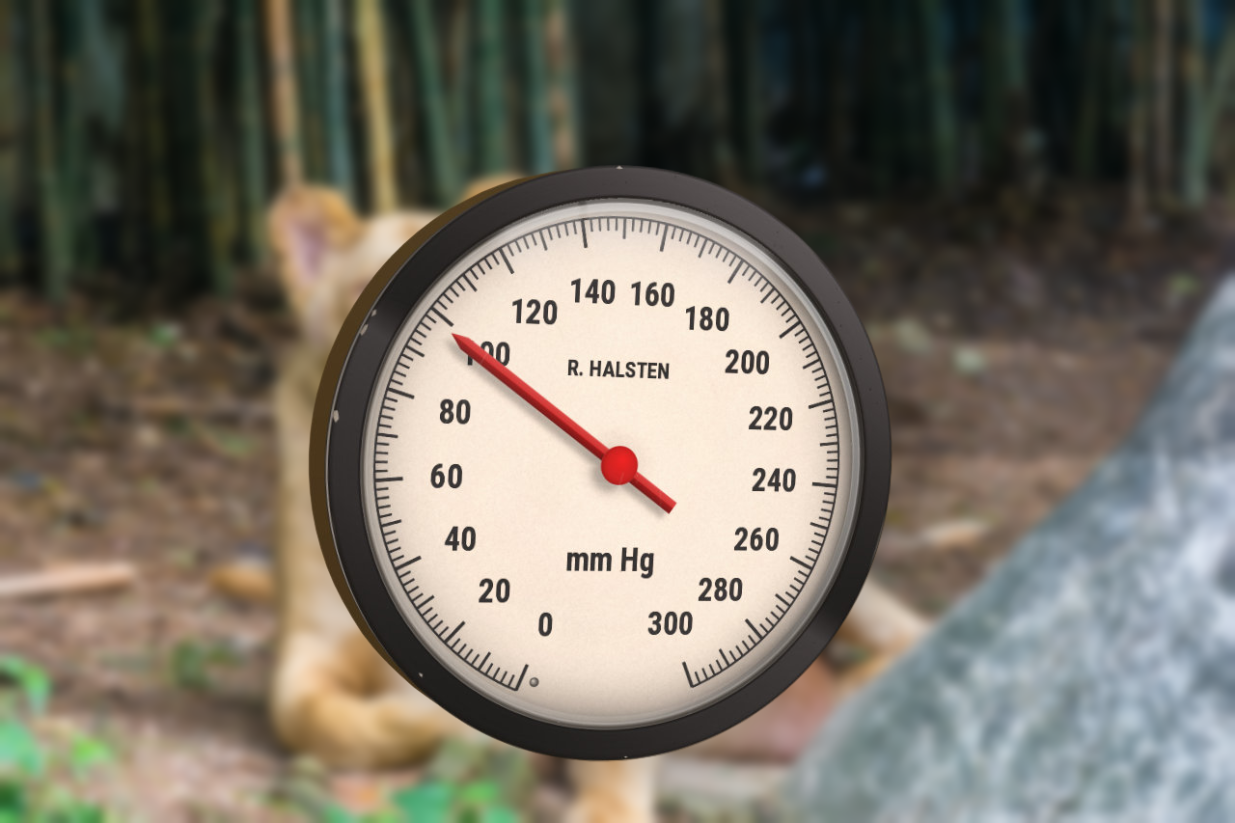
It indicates **98** mmHg
